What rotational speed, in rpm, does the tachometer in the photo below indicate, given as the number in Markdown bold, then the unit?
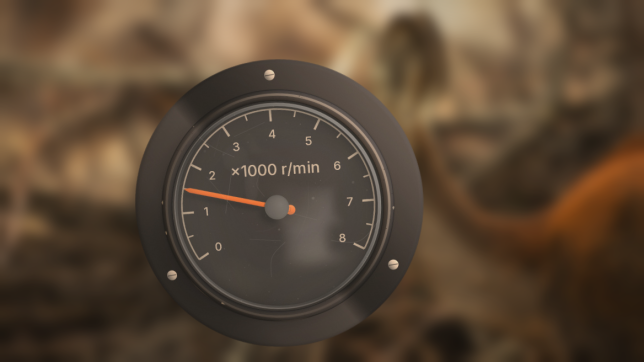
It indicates **1500** rpm
